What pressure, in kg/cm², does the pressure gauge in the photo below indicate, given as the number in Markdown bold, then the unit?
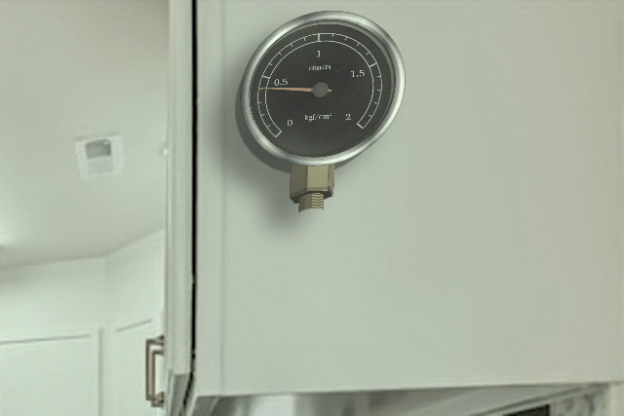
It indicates **0.4** kg/cm²
